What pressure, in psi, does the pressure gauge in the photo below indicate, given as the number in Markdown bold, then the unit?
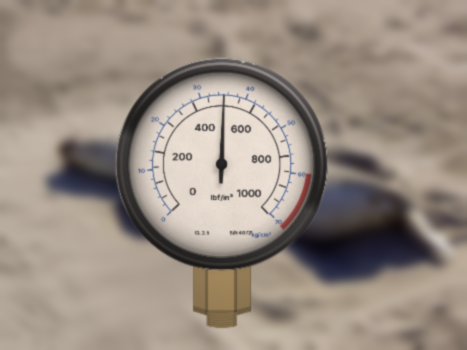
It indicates **500** psi
